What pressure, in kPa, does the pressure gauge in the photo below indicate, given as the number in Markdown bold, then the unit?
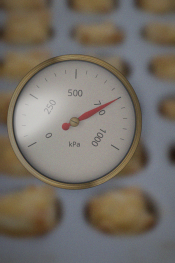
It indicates **750** kPa
